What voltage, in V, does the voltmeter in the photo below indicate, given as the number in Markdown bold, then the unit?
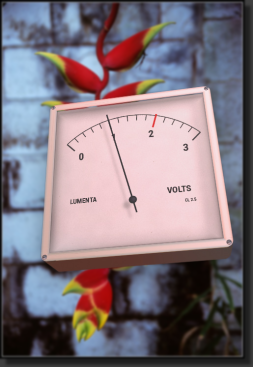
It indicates **1** V
